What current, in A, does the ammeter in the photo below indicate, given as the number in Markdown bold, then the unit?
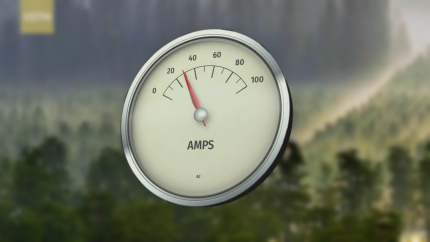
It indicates **30** A
